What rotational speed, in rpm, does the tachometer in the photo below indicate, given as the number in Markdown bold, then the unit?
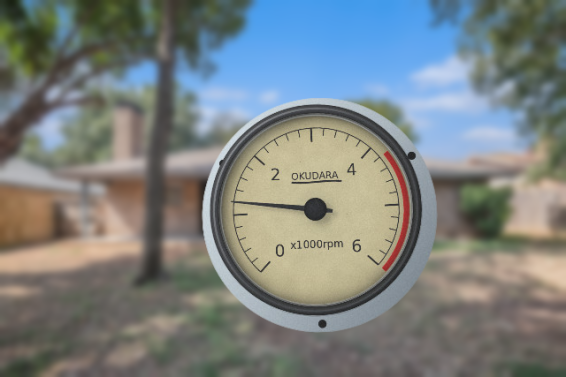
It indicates **1200** rpm
